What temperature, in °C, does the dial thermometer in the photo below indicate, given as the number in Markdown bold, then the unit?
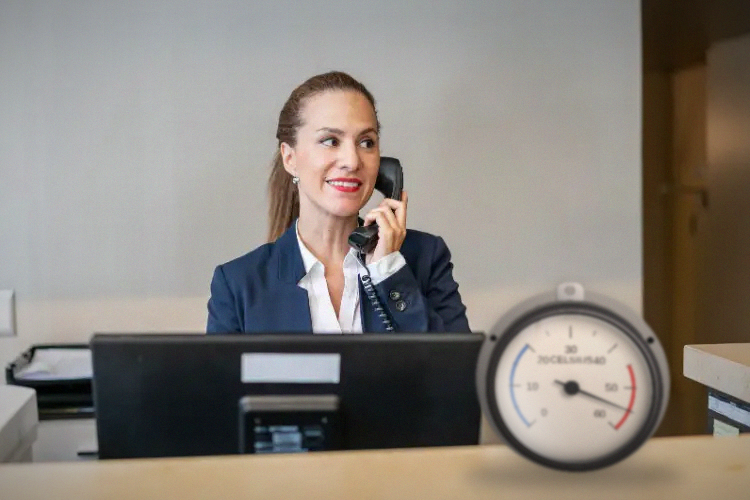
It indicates **55** °C
